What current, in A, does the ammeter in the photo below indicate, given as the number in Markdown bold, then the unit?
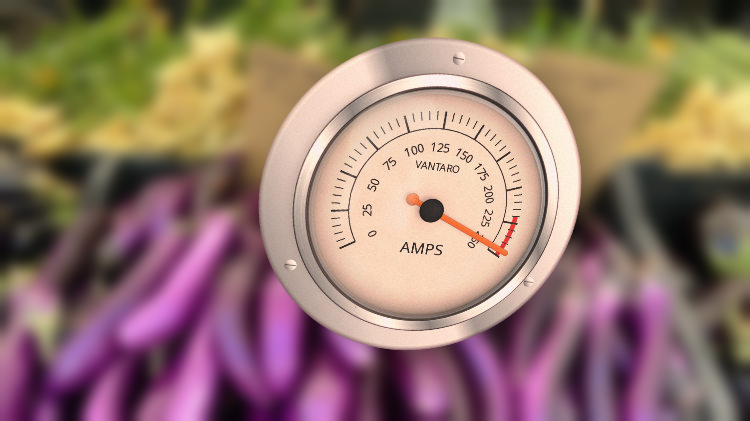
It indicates **245** A
